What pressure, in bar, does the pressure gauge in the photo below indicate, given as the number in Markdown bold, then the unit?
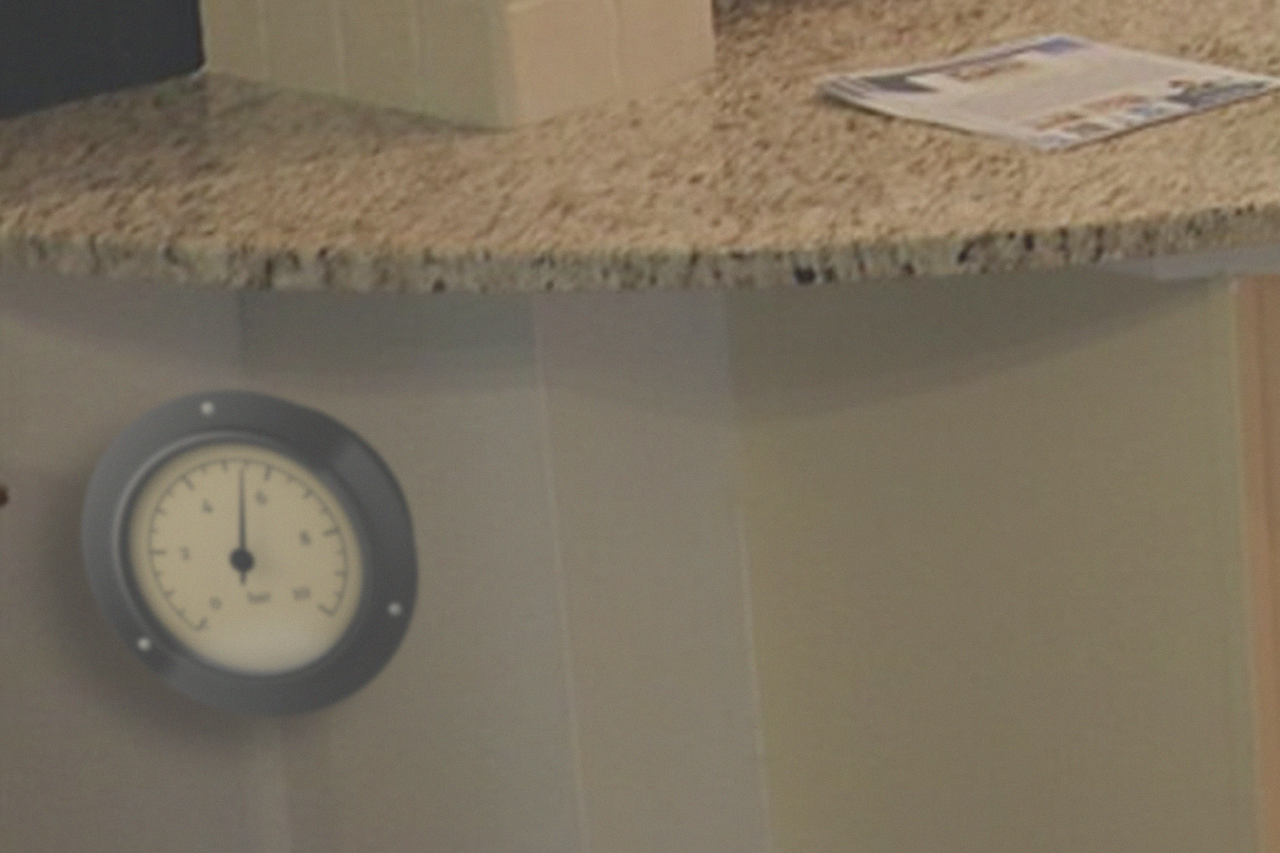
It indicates **5.5** bar
